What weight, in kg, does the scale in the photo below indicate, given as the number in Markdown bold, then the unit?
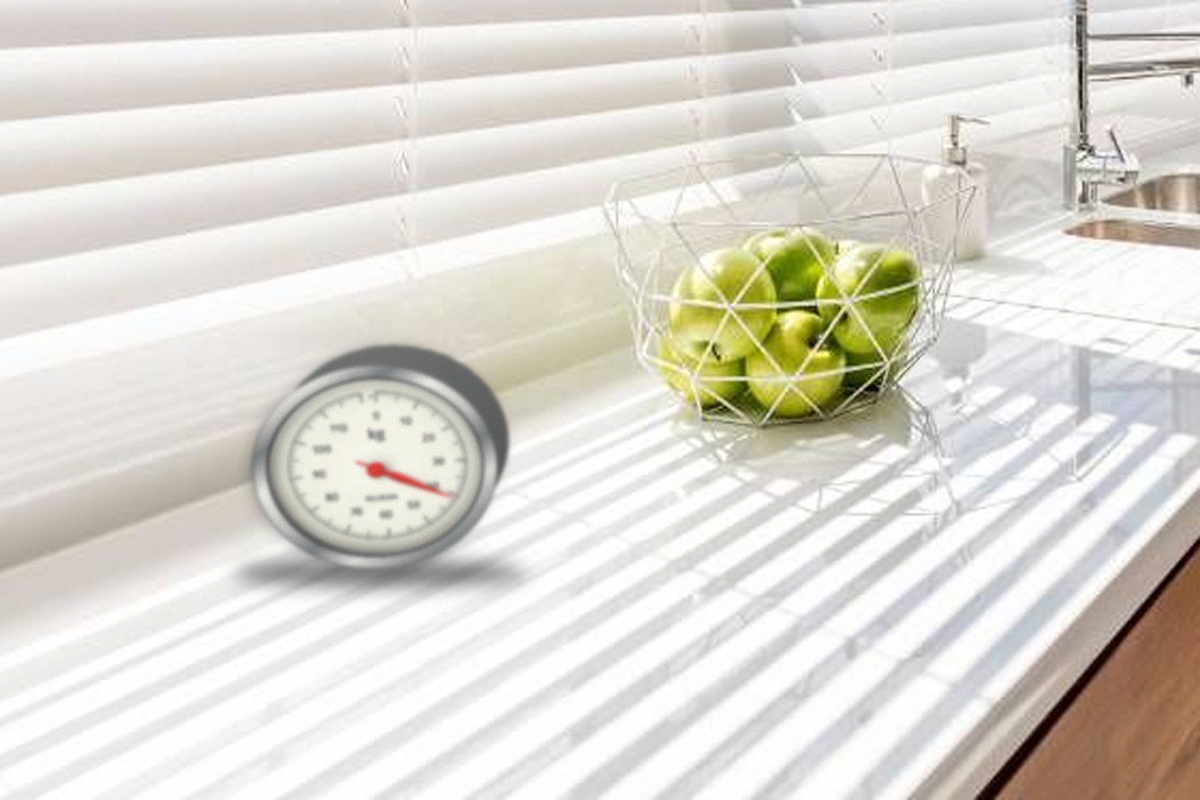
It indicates **40** kg
